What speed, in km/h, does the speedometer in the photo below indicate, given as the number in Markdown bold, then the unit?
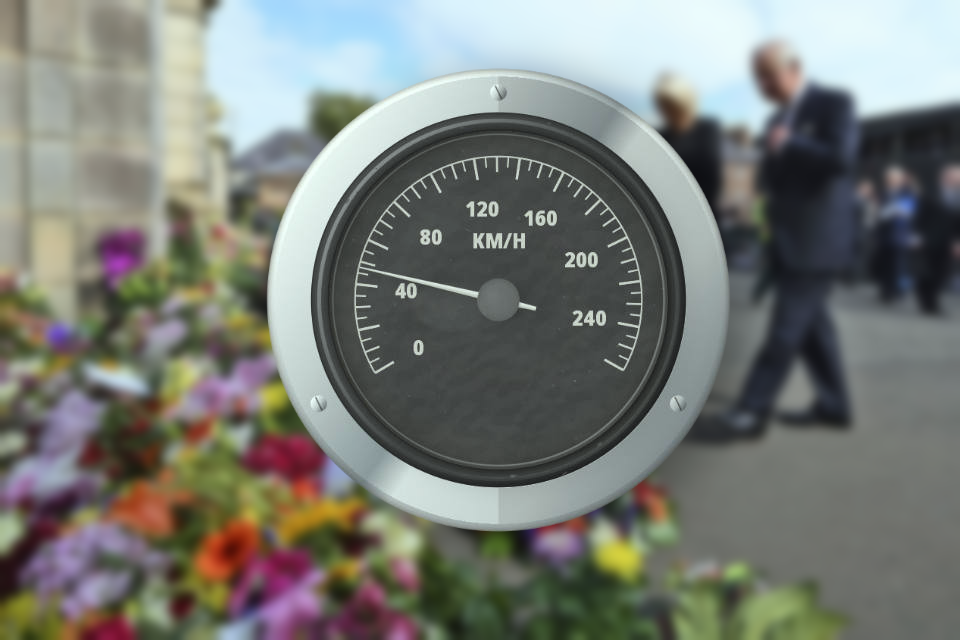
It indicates **47.5** km/h
